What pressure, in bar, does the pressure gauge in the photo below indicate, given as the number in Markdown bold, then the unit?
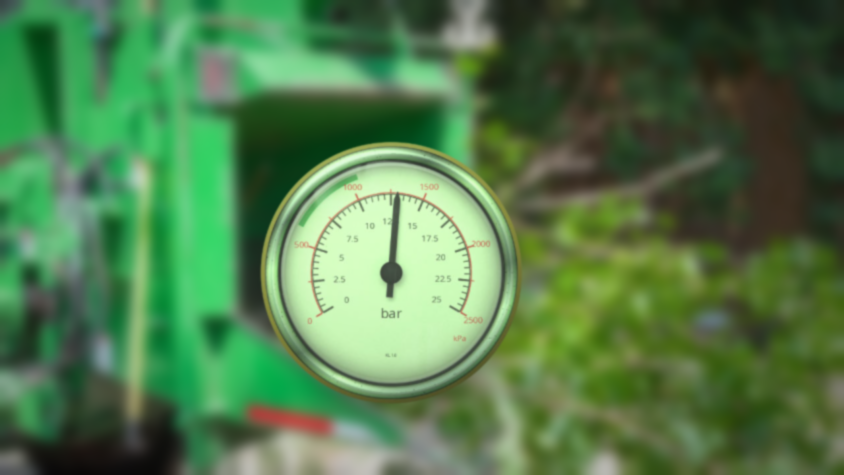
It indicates **13** bar
